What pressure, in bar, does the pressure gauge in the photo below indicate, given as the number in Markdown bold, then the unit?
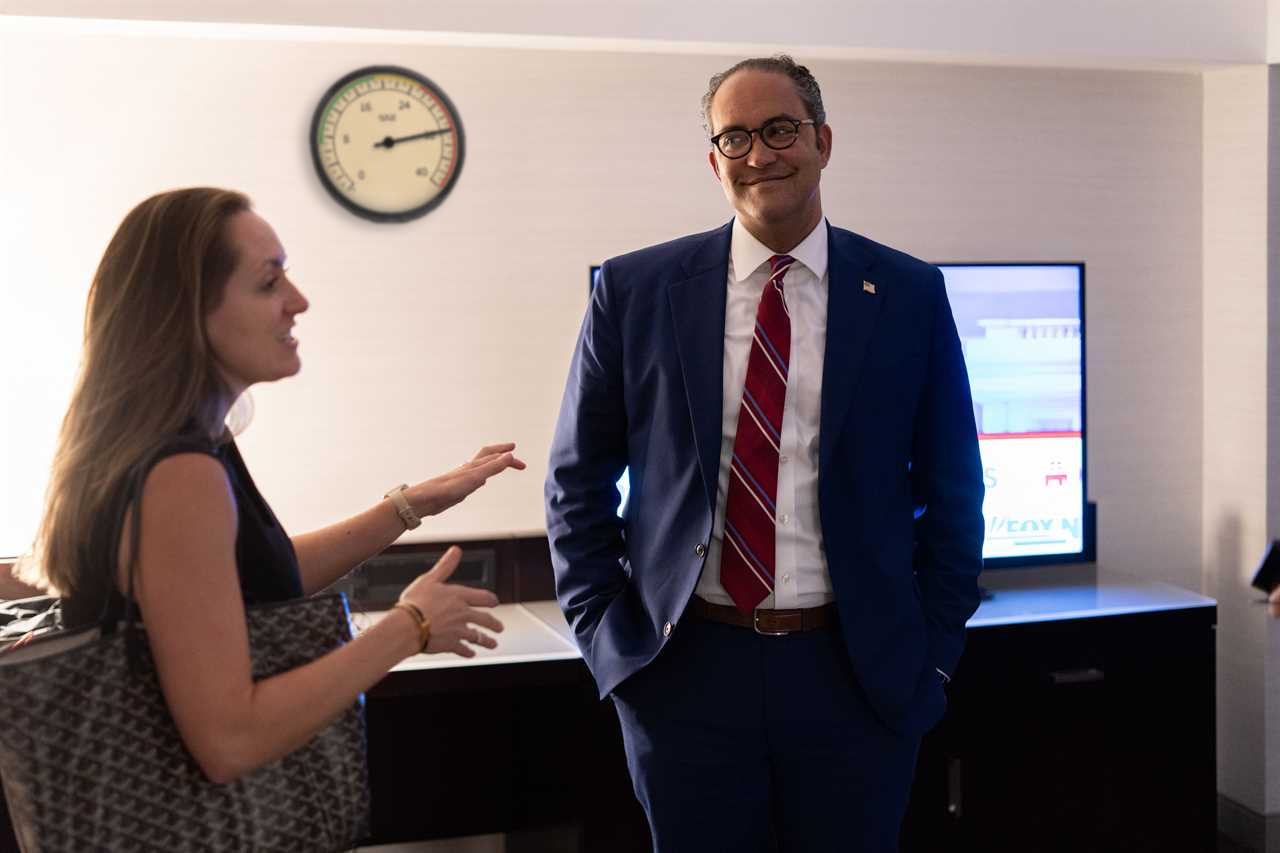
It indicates **32** bar
